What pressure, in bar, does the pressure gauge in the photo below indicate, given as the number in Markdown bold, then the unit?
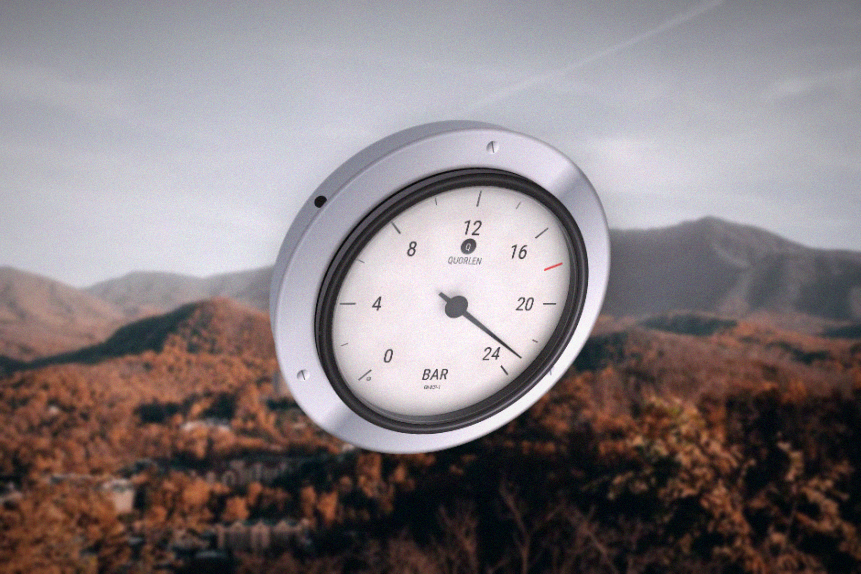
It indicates **23** bar
